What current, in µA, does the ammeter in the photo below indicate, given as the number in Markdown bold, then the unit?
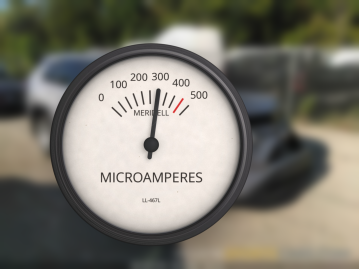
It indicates **300** µA
